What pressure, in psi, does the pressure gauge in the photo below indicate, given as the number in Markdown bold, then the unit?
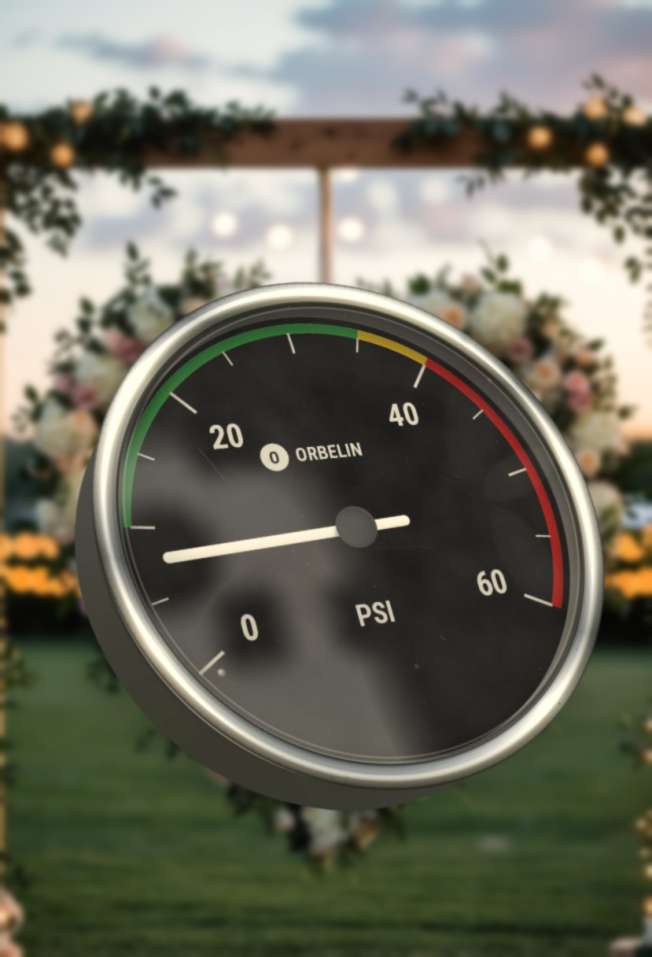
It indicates **7.5** psi
